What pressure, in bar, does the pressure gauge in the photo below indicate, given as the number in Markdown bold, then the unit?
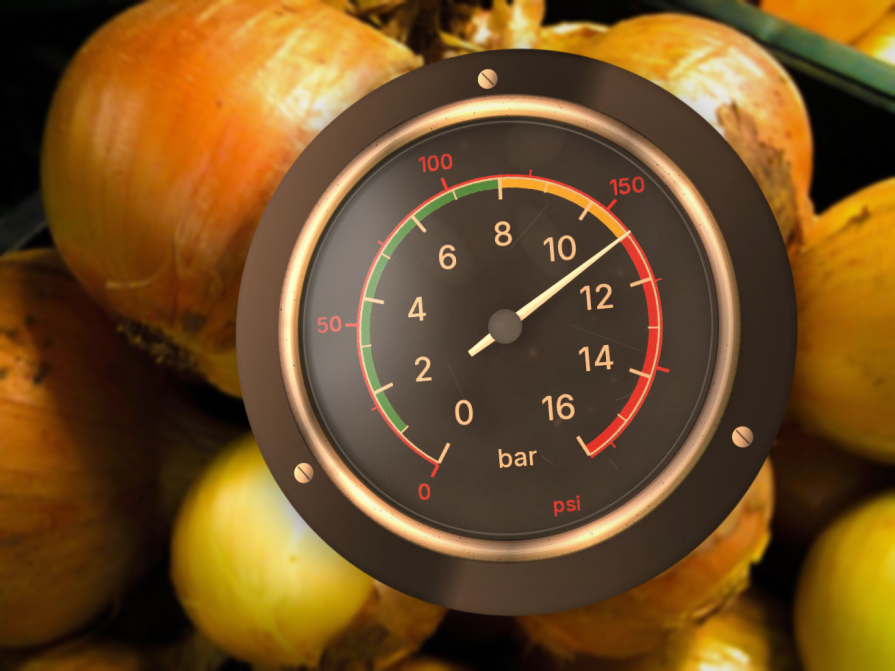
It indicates **11** bar
